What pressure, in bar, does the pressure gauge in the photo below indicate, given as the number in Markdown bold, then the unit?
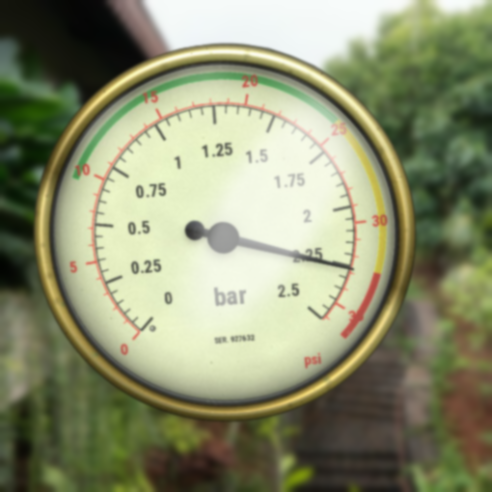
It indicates **2.25** bar
